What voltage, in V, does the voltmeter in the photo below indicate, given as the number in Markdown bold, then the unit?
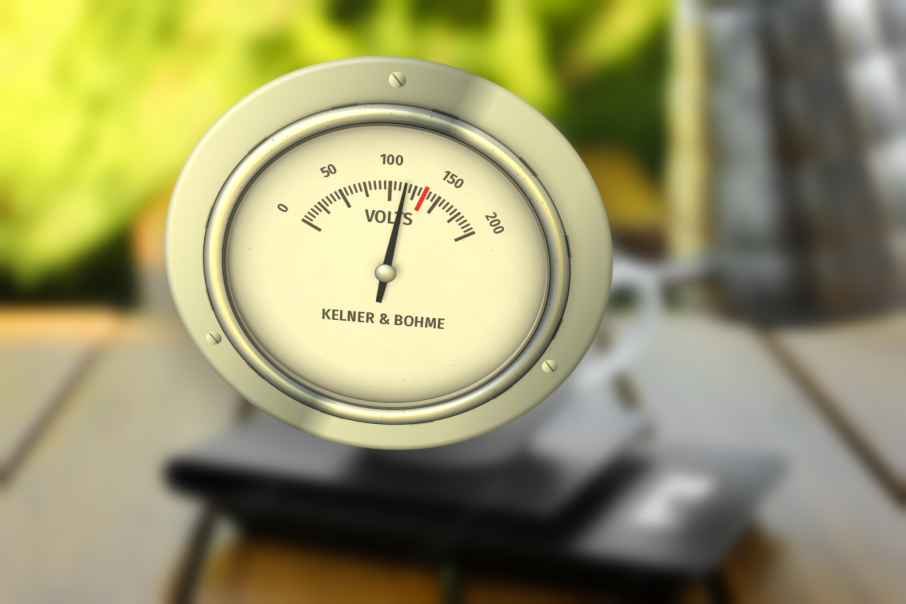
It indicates **115** V
